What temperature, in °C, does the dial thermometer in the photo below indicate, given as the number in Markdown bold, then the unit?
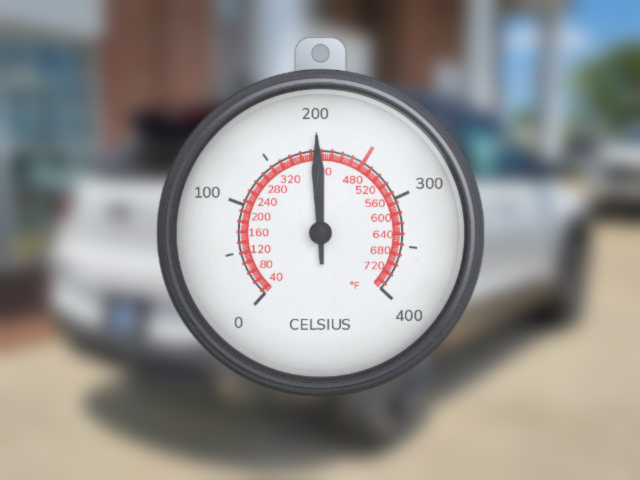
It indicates **200** °C
